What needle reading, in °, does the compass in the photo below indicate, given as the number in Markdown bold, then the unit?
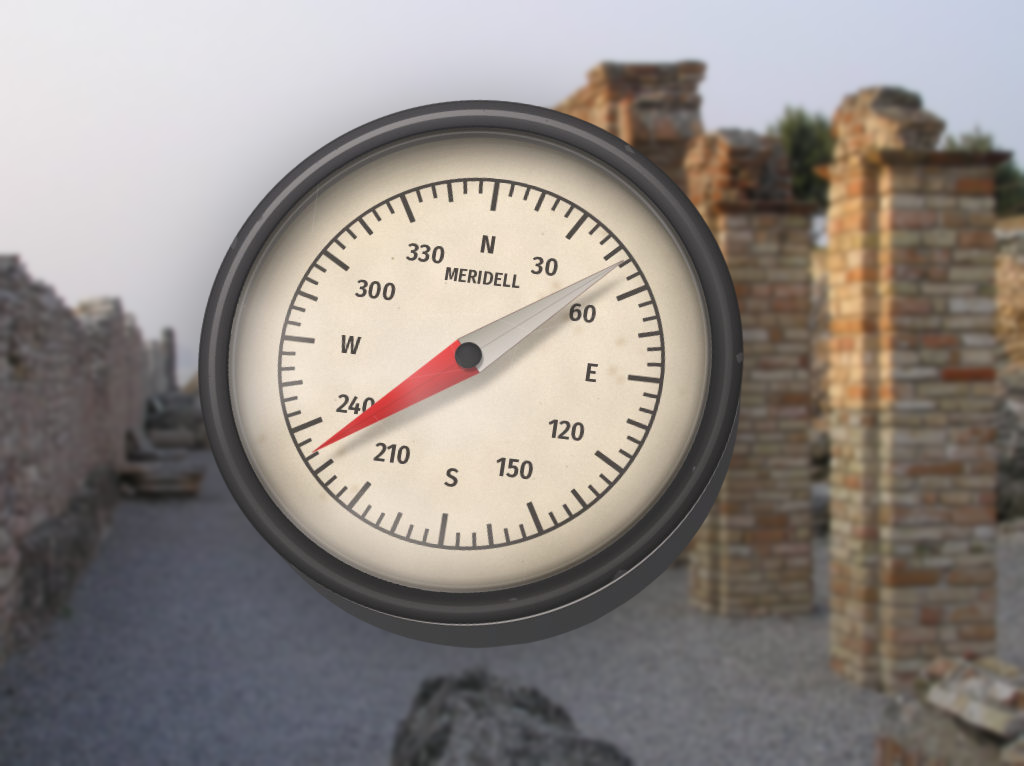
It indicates **230** °
